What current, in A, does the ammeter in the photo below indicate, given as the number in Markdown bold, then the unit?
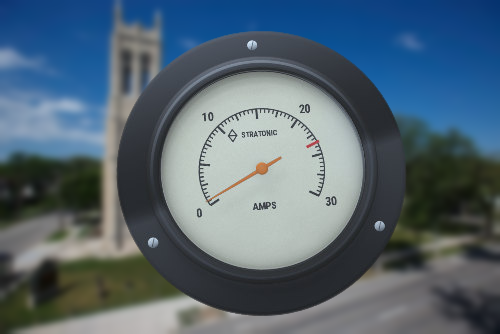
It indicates **0.5** A
